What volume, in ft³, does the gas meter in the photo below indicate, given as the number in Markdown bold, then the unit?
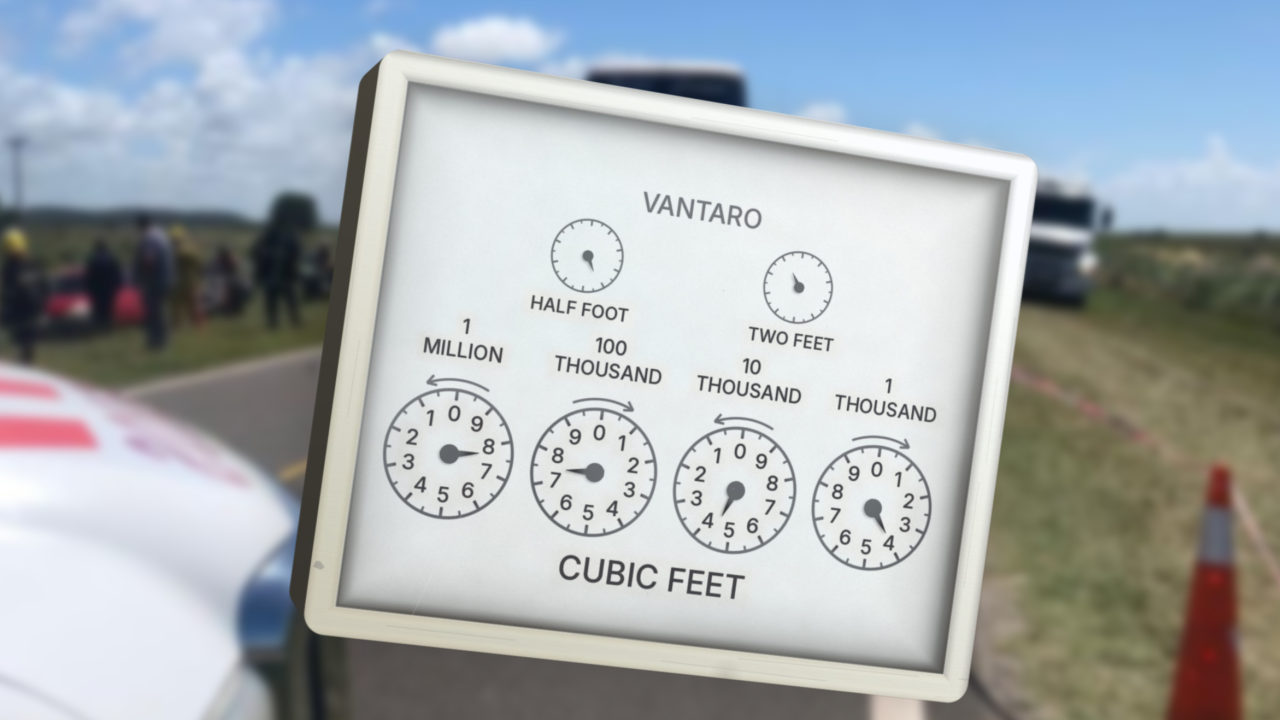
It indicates **774400** ft³
